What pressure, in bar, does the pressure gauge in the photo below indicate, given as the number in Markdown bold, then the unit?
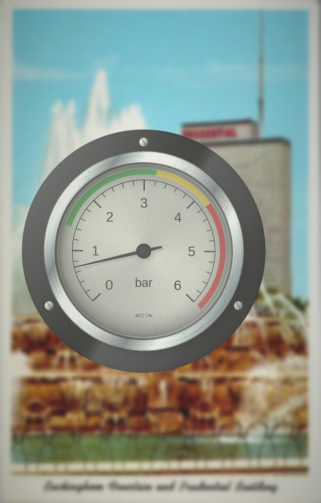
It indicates **0.7** bar
